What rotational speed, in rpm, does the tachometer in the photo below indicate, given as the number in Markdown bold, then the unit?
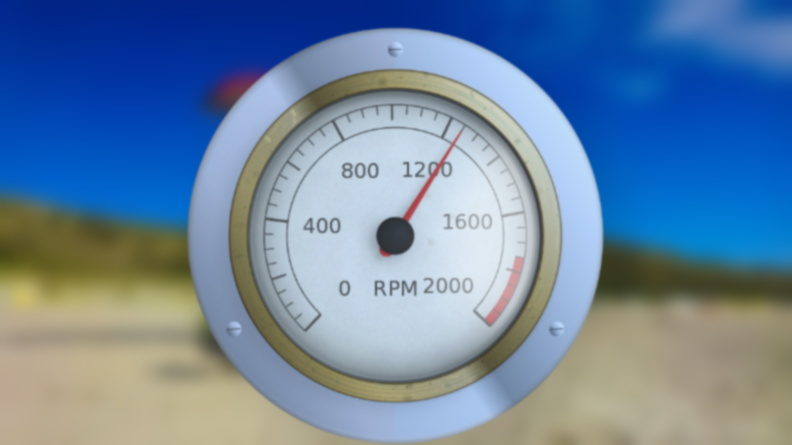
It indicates **1250** rpm
